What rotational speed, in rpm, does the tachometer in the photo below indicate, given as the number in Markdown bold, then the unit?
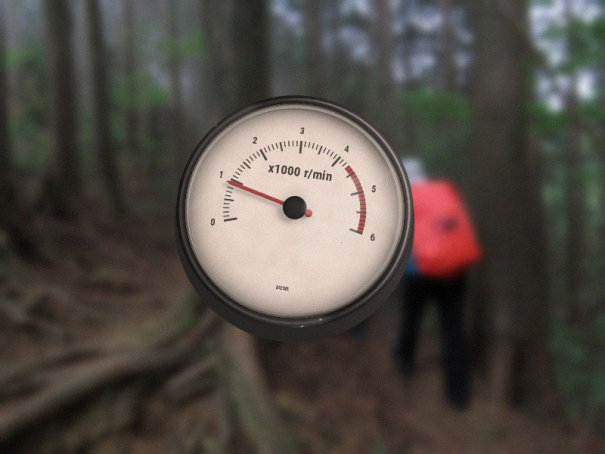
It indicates **900** rpm
